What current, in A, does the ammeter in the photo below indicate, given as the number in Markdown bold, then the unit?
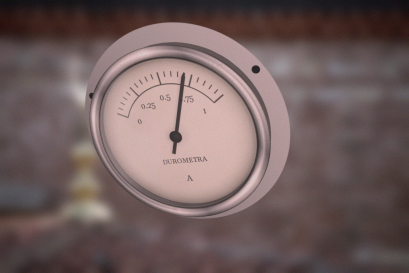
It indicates **0.7** A
